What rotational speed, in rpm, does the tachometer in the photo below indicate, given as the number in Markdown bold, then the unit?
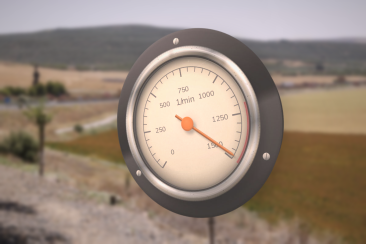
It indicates **1475** rpm
